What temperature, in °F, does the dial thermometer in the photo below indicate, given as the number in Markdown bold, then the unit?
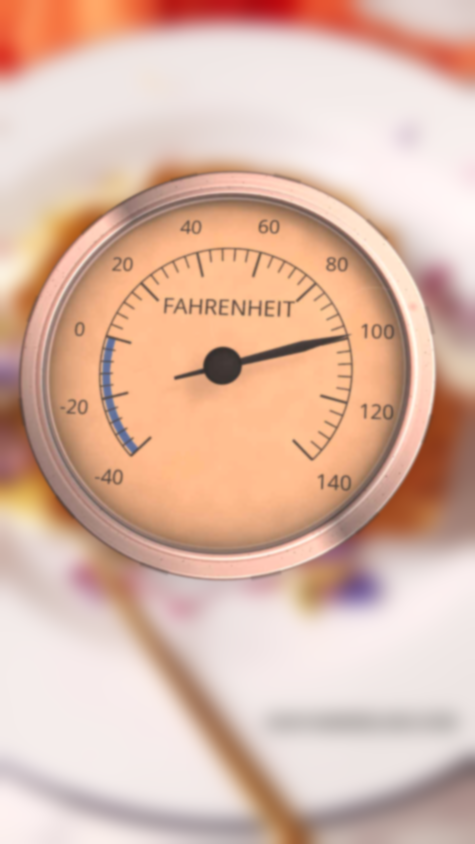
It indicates **100** °F
